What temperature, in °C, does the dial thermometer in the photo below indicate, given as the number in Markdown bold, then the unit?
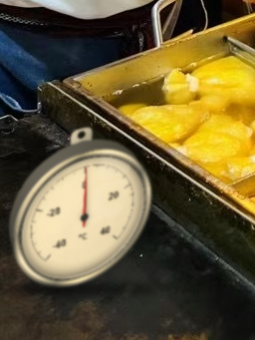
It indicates **0** °C
